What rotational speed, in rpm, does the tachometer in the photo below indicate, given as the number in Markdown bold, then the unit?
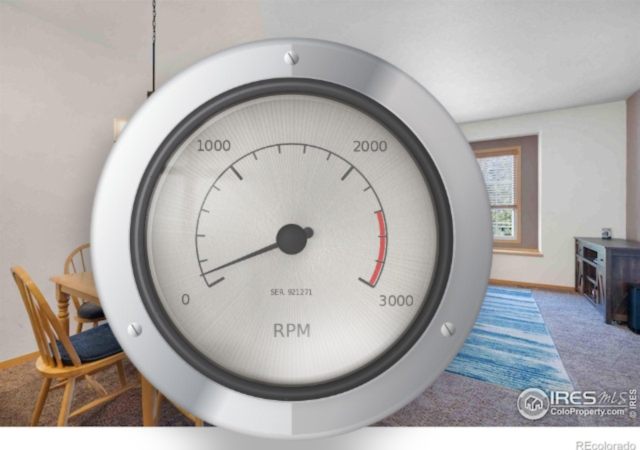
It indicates **100** rpm
